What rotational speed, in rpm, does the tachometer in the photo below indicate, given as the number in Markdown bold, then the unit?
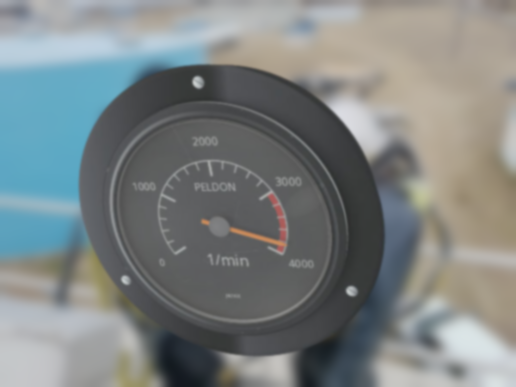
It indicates **3800** rpm
